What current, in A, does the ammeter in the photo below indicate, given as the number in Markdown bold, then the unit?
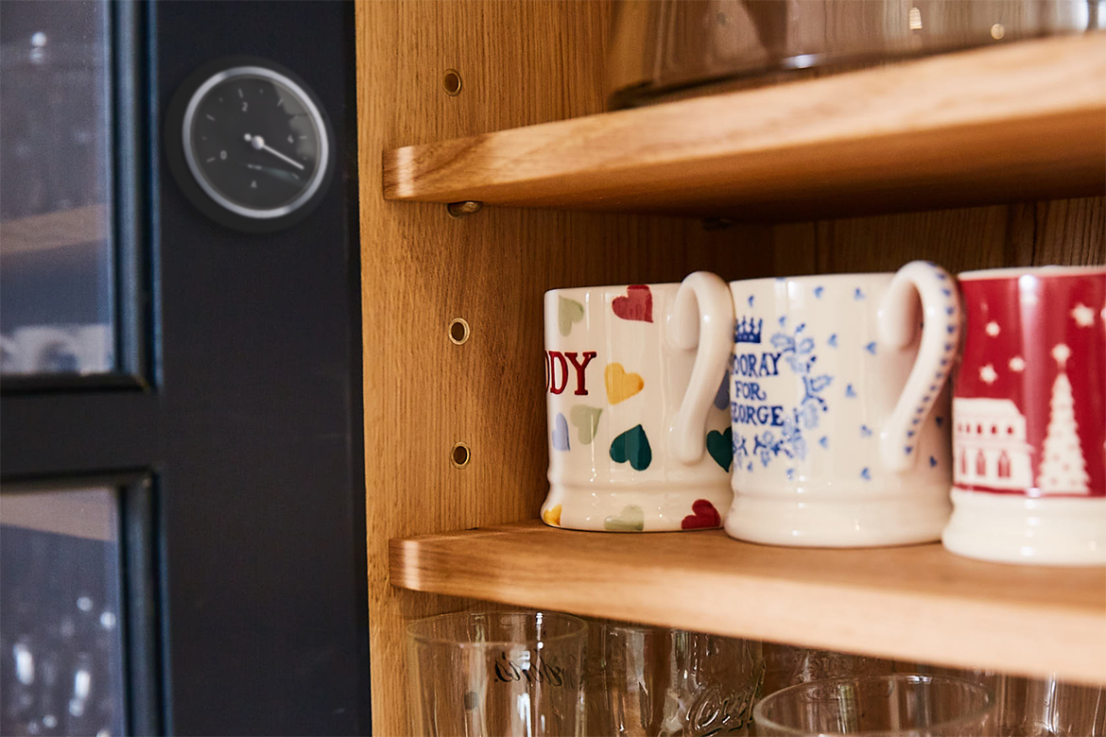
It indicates **4.75** A
